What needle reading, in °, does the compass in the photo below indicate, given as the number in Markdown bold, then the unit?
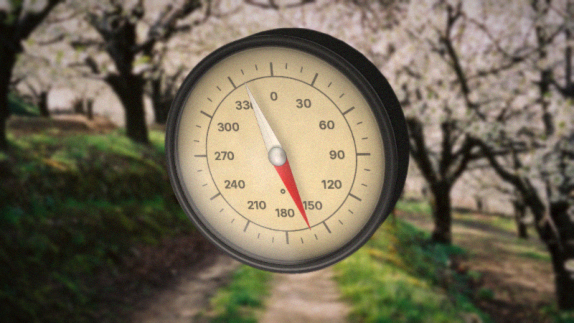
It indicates **160** °
